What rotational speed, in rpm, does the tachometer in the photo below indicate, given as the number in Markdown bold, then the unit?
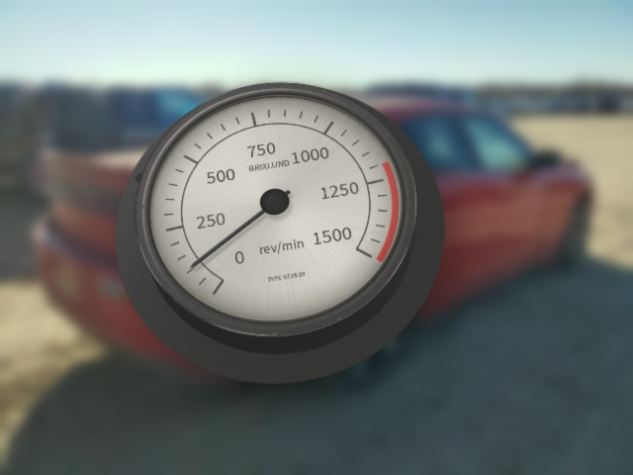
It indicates **100** rpm
